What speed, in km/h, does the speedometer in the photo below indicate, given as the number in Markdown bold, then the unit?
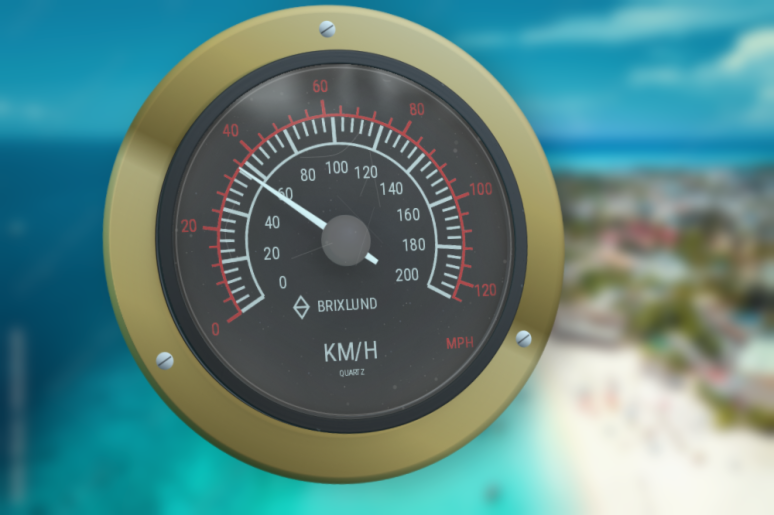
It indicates **56** km/h
